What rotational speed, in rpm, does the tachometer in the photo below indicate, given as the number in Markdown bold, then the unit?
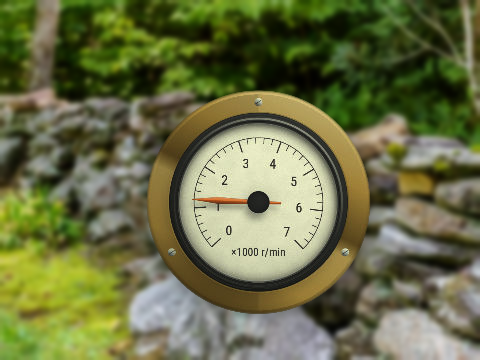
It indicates **1200** rpm
